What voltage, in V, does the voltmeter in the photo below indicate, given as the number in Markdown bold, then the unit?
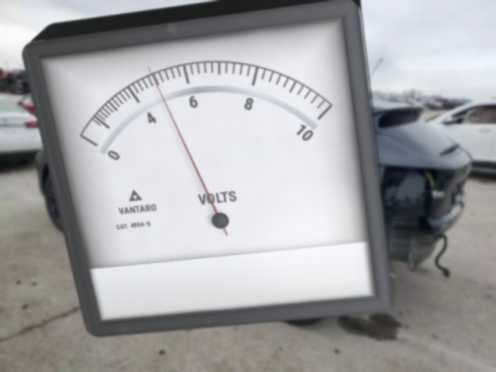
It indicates **5** V
